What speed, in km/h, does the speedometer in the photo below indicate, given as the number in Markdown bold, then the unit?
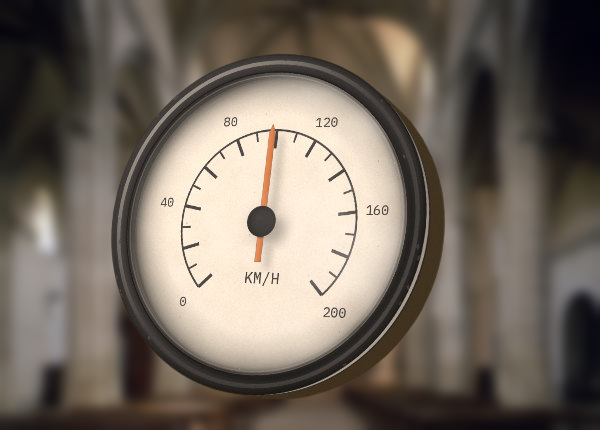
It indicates **100** km/h
